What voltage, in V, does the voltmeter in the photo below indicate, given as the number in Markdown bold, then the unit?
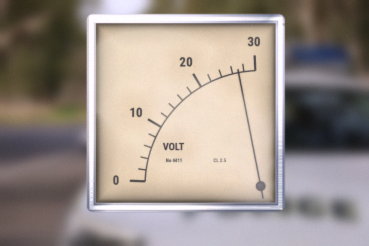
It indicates **27** V
